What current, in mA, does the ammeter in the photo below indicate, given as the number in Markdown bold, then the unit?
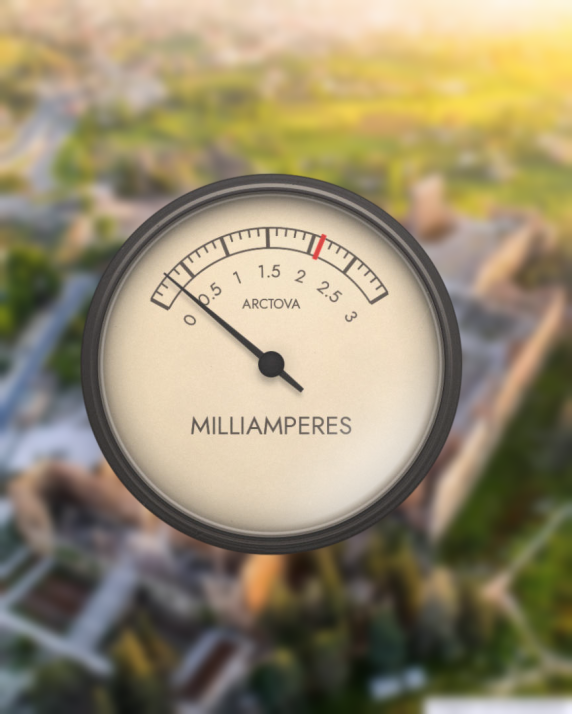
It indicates **0.3** mA
